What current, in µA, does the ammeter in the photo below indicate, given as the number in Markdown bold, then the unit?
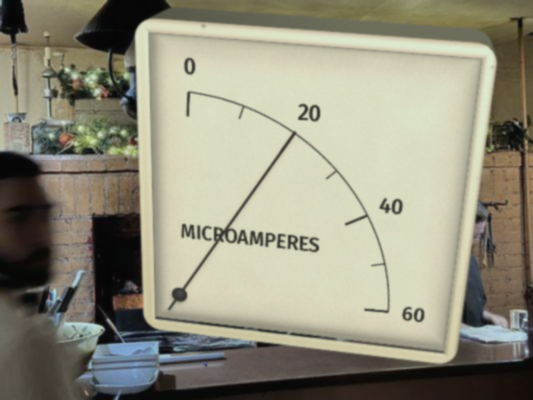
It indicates **20** µA
